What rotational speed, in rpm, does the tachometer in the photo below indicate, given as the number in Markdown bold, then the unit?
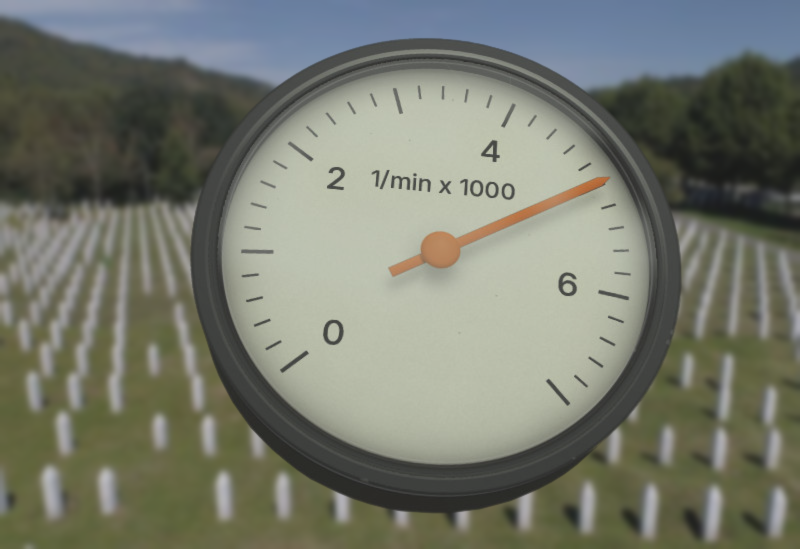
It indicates **5000** rpm
